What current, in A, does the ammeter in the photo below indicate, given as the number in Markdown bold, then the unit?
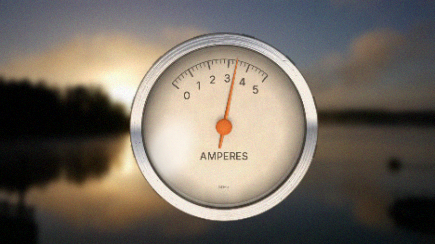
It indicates **3.4** A
